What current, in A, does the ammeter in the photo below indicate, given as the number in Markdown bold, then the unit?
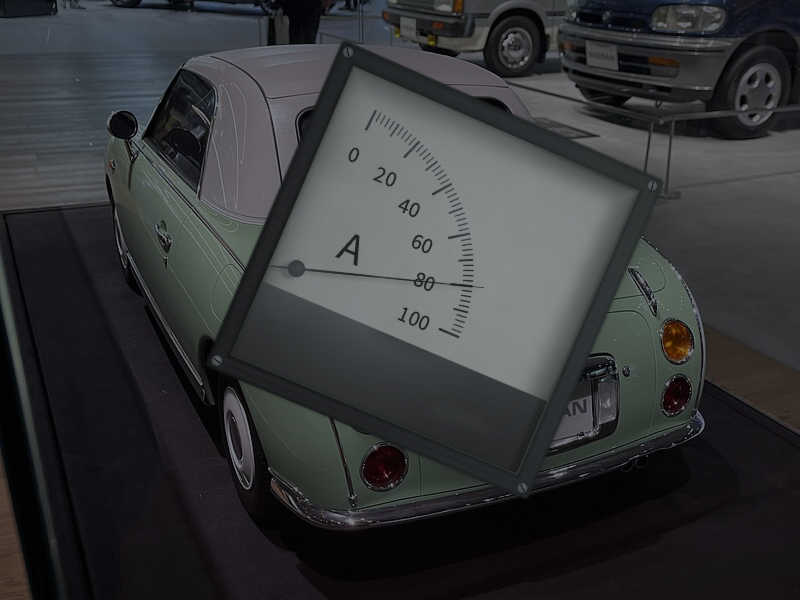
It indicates **80** A
